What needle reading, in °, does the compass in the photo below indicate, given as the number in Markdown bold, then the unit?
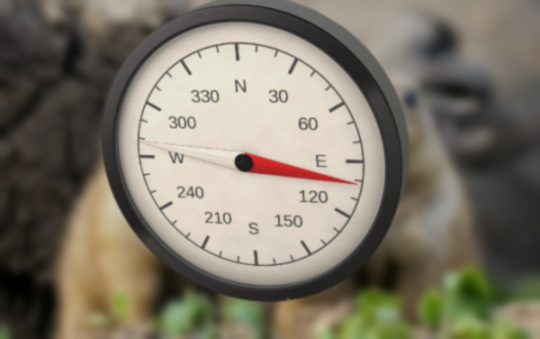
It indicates **100** °
